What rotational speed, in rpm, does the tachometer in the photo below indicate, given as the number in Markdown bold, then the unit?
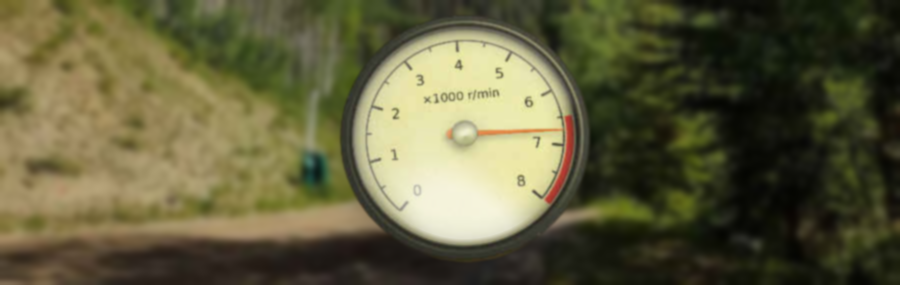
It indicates **6750** rpm
